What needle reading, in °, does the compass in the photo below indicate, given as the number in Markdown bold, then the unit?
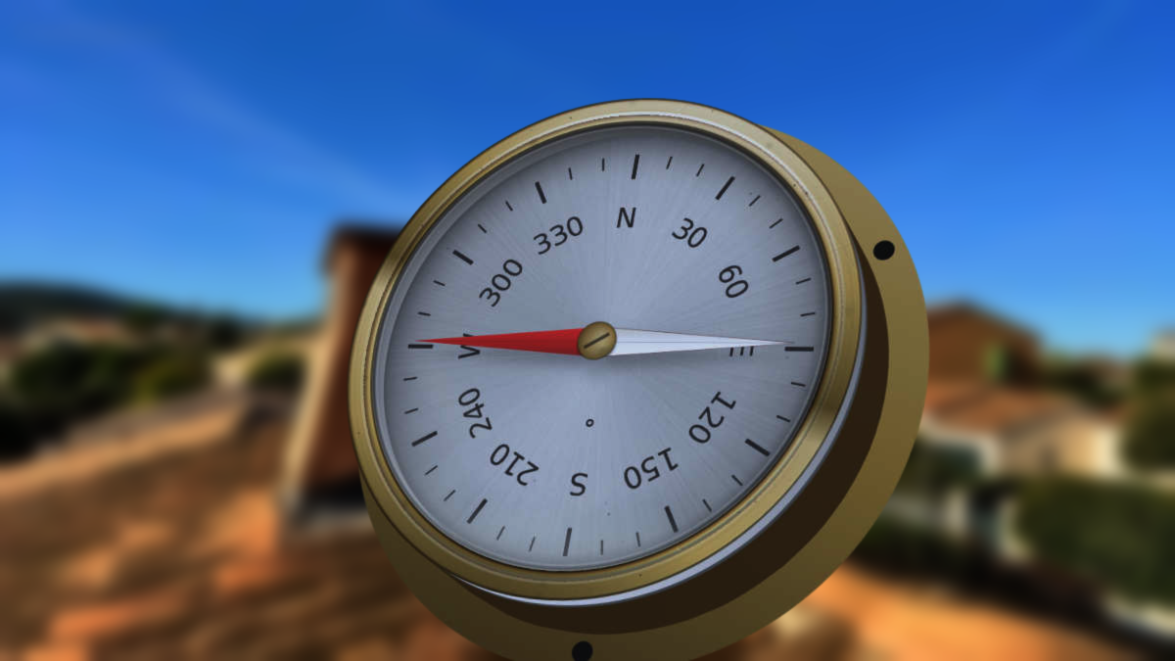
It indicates **270** °
